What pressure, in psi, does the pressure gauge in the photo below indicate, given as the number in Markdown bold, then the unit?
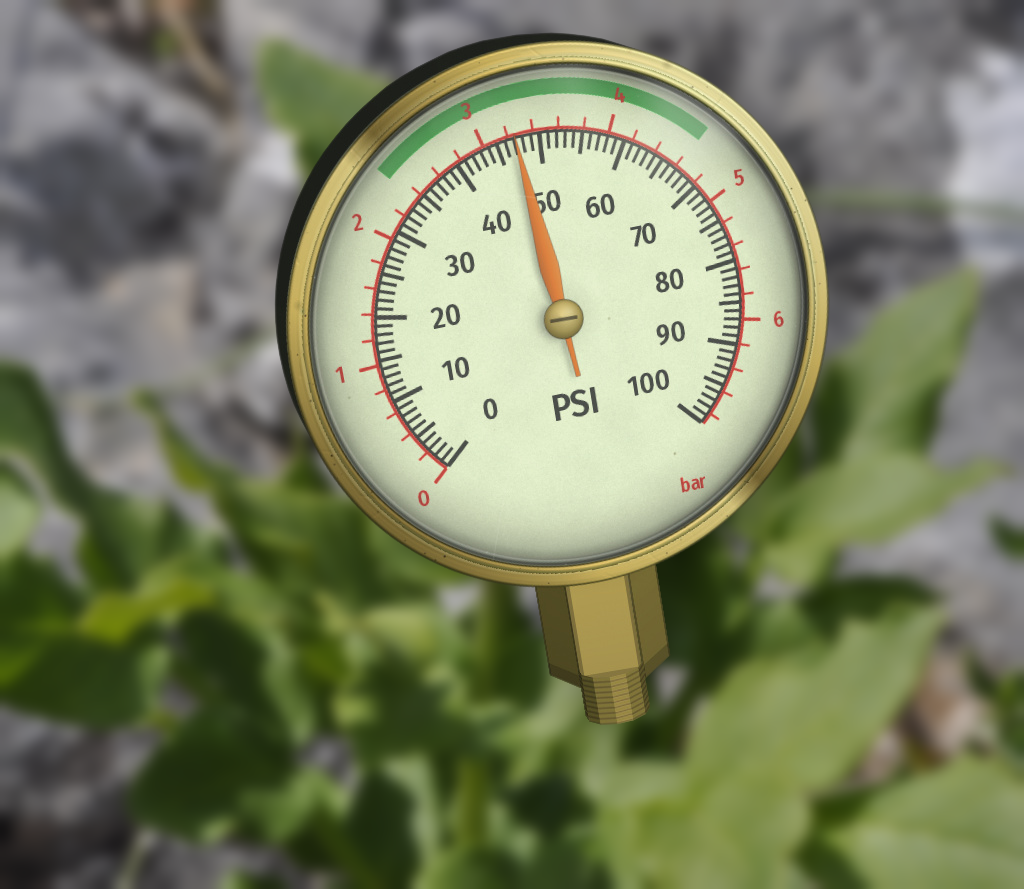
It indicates **47** psi
